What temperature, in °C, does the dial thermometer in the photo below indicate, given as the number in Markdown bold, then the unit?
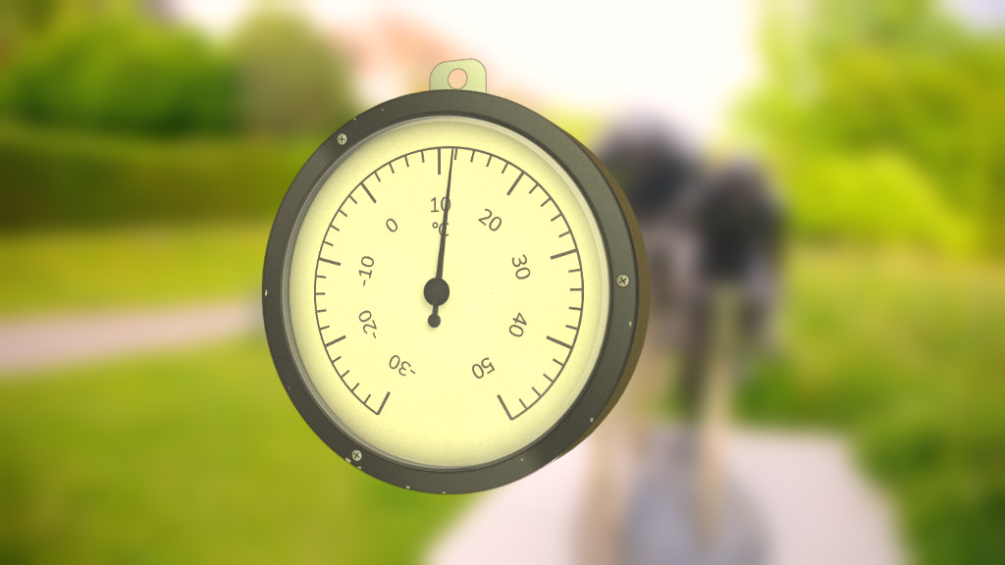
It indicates **12** °C
